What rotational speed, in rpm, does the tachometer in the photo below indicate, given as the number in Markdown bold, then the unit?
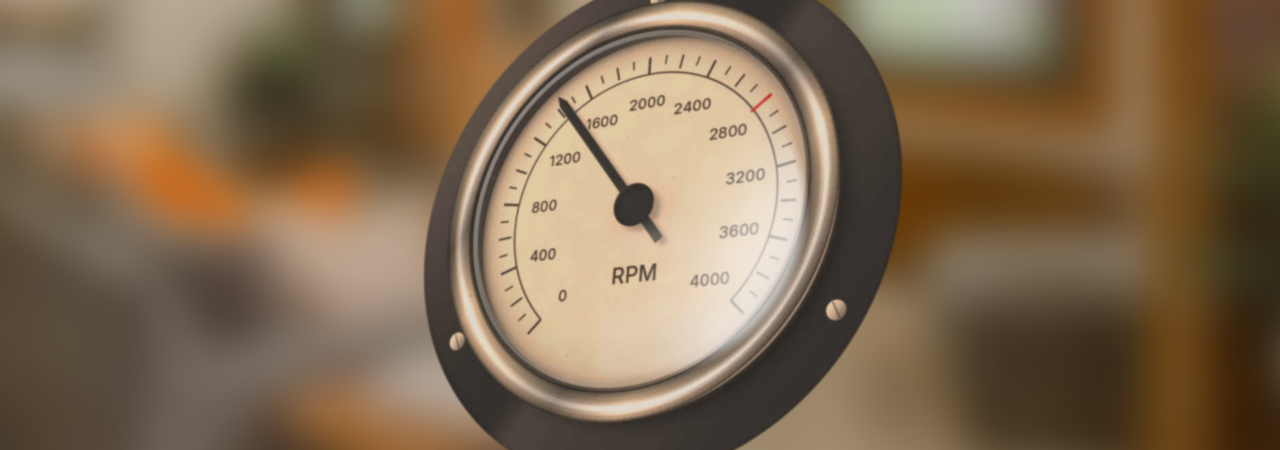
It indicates **1450** rpm
